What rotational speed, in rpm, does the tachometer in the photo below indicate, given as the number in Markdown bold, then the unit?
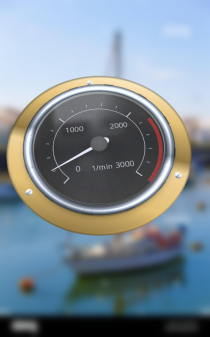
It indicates **200** rpm
